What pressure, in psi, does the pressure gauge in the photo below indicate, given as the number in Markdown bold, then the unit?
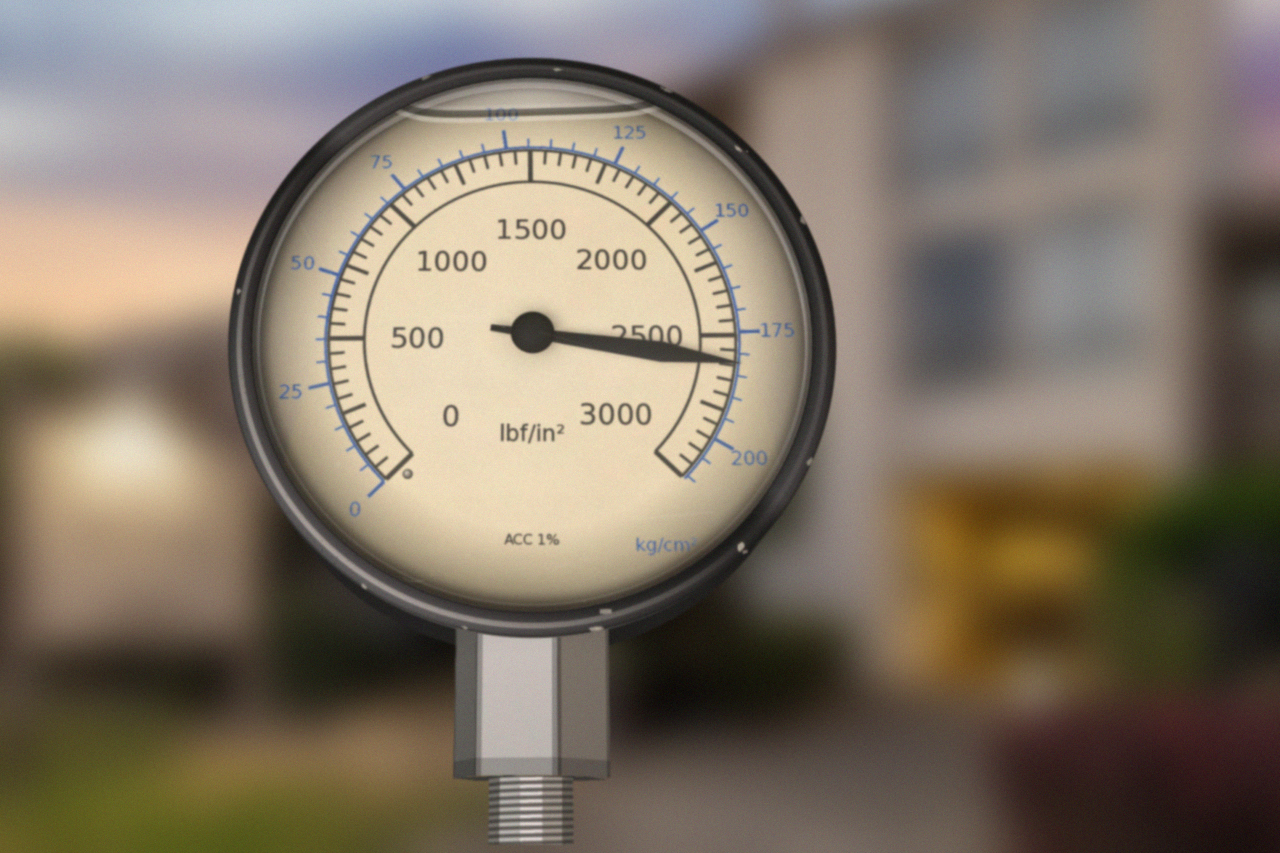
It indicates **2600** psi
